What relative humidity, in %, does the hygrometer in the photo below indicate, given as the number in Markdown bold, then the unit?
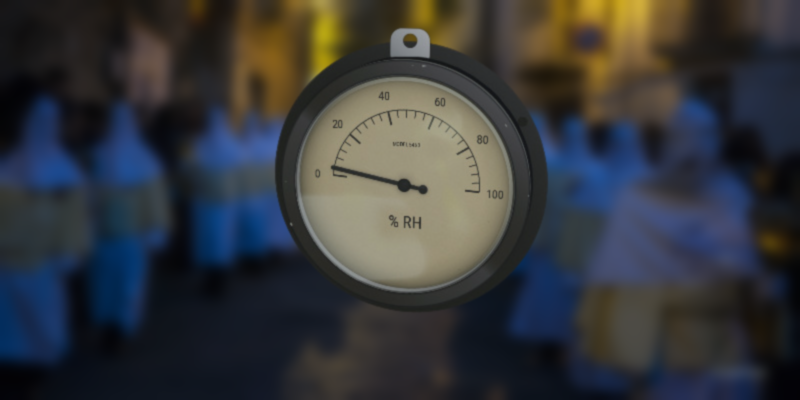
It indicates **4** %
